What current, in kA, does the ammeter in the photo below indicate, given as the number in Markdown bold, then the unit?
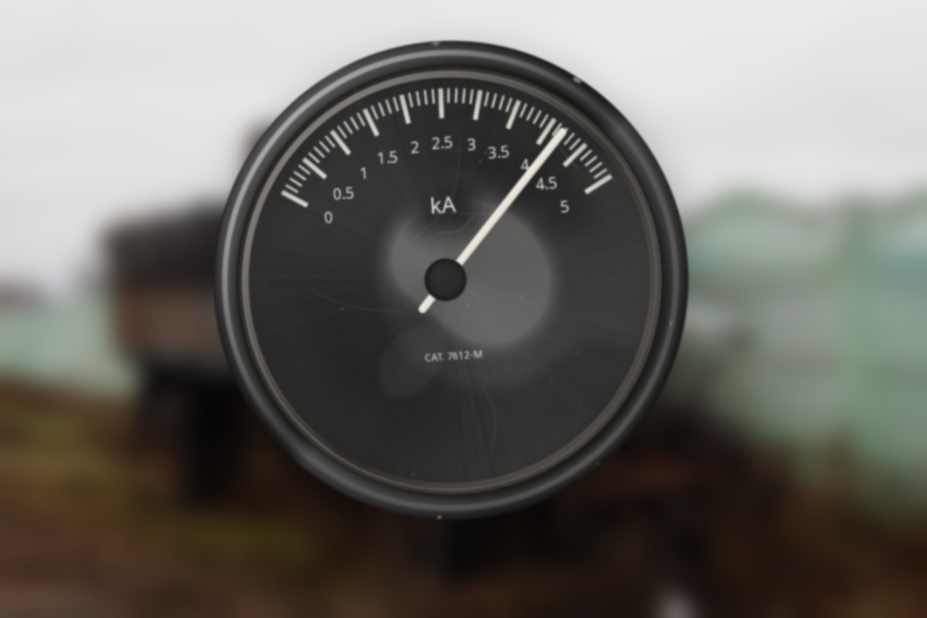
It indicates **4.2** kA
